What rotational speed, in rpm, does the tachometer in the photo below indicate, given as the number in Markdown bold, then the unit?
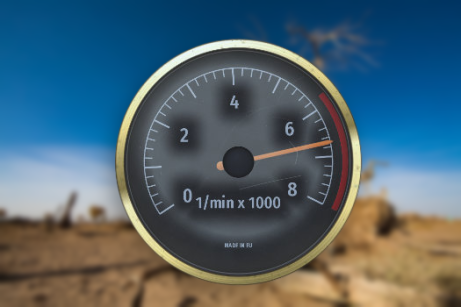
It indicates **6700** rpm
